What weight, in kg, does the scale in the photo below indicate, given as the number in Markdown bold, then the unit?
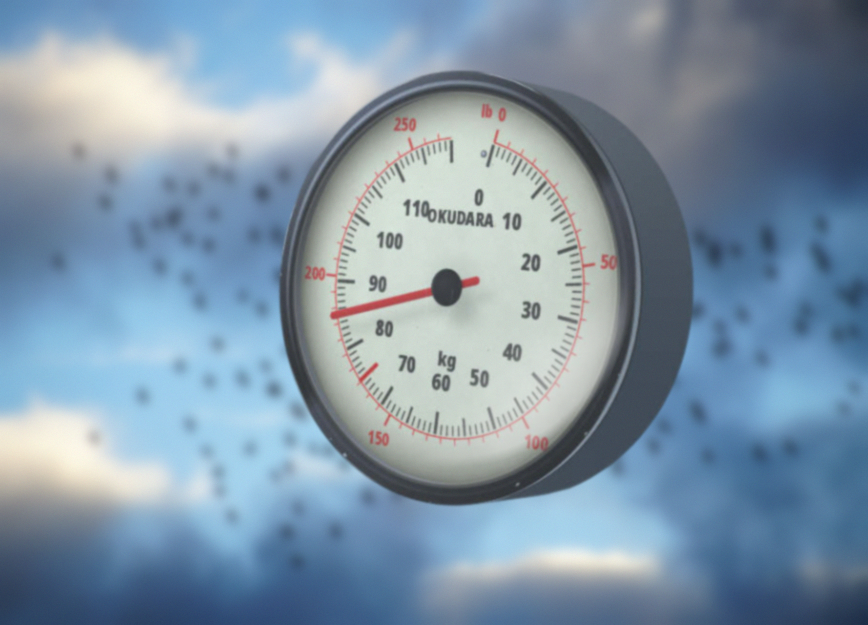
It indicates **85** kg
